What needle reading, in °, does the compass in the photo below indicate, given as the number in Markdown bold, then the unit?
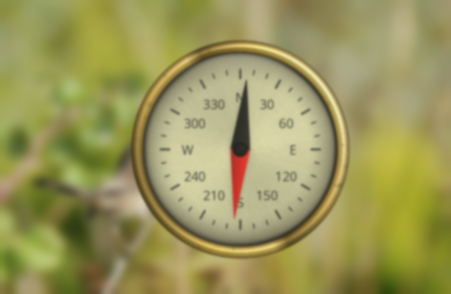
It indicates **185** °
